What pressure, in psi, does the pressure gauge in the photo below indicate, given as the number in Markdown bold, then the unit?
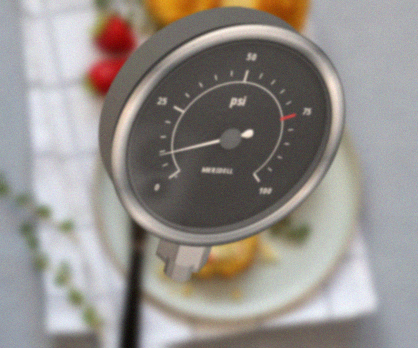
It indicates **10** psi
